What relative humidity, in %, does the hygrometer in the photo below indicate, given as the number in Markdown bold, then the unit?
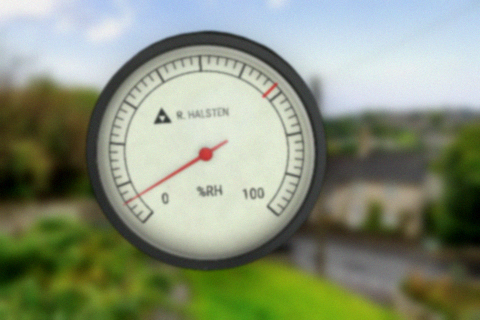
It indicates **6** %
